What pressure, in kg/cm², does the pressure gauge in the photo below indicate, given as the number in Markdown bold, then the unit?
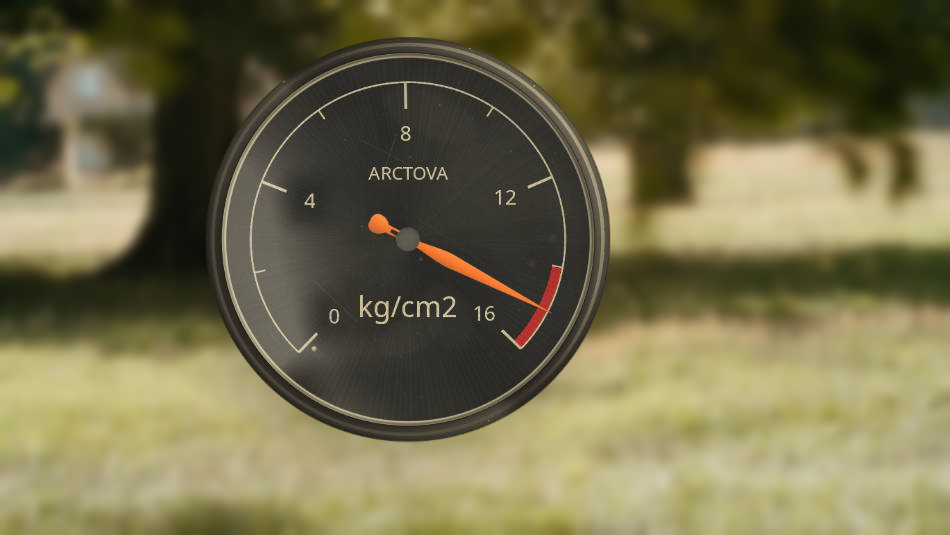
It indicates **15** kg/cm²
